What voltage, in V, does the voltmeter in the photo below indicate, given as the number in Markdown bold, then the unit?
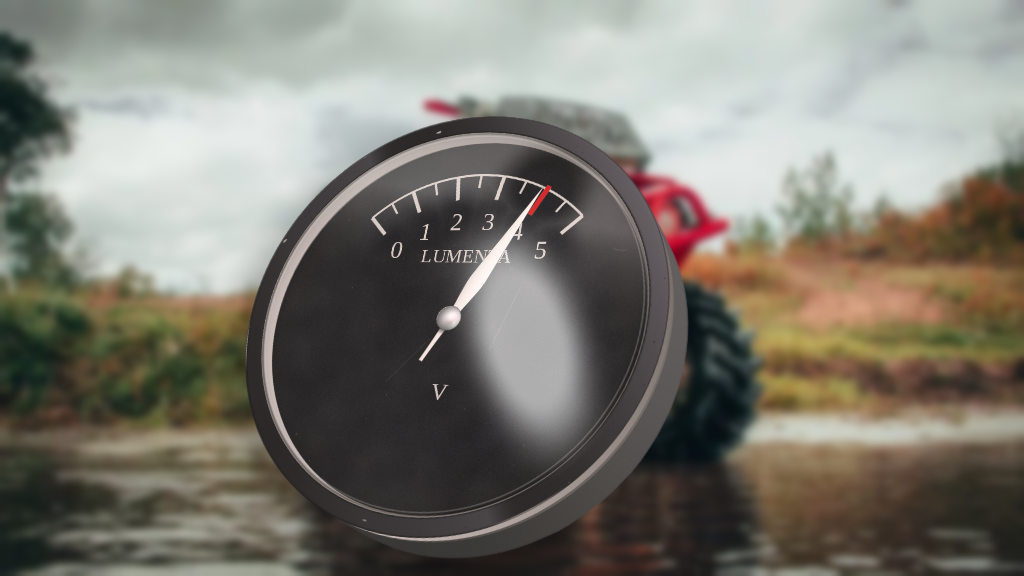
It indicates **4** V
